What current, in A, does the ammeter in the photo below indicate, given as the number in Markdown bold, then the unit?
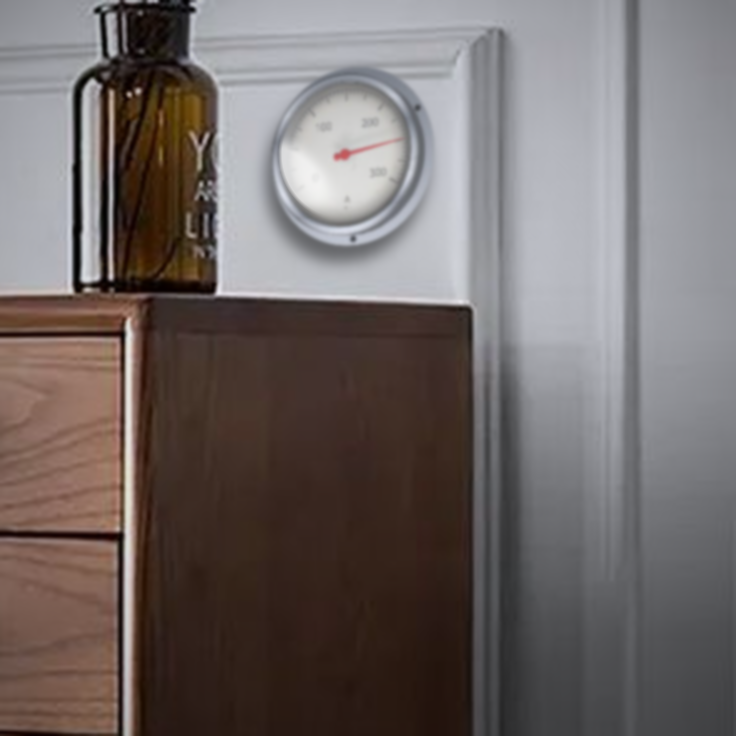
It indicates **250** A
